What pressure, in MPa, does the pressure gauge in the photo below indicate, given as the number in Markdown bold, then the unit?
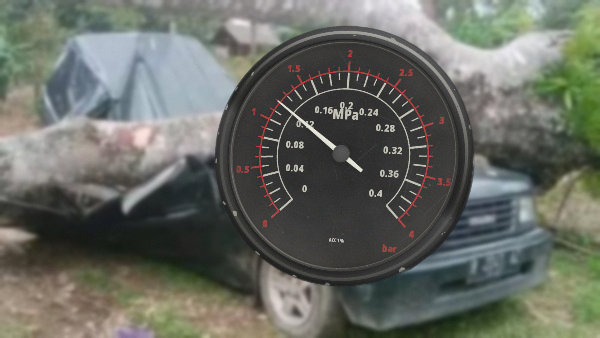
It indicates **0.12** MPa
